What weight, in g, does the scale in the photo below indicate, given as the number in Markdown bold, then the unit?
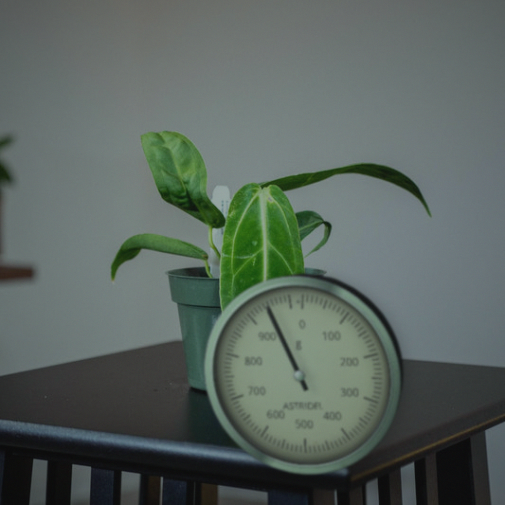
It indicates **950** g
